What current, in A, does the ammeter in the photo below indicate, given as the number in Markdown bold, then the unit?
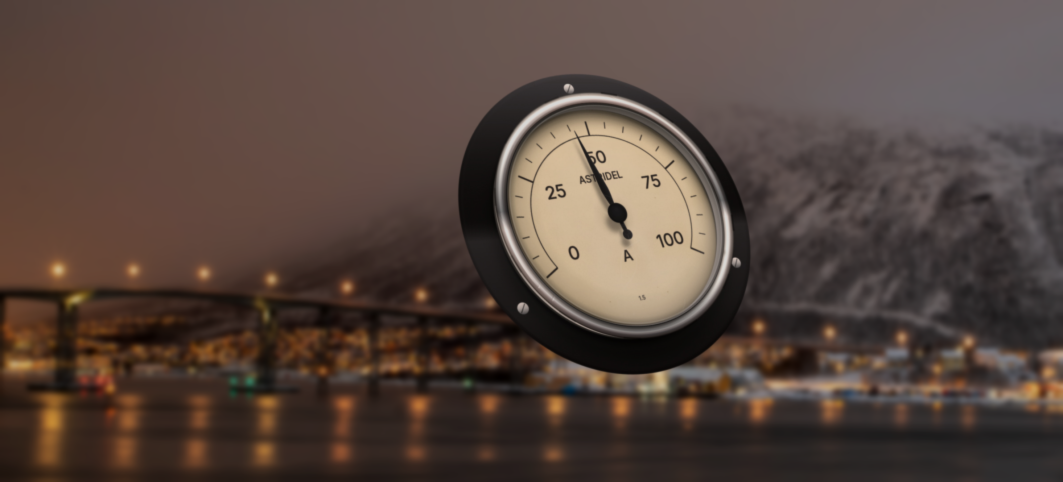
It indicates **45** A
